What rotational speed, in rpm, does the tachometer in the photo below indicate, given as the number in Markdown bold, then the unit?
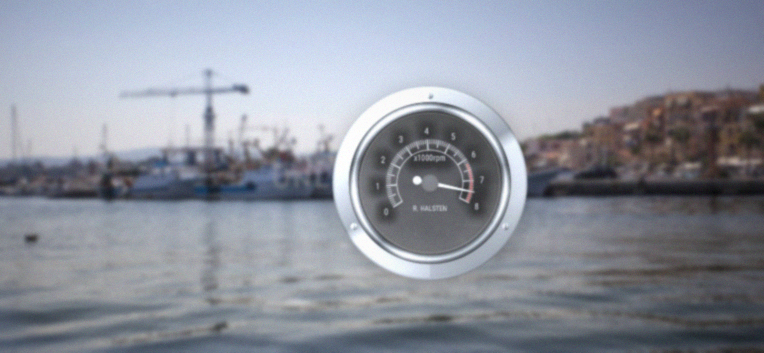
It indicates **7500** rpm
